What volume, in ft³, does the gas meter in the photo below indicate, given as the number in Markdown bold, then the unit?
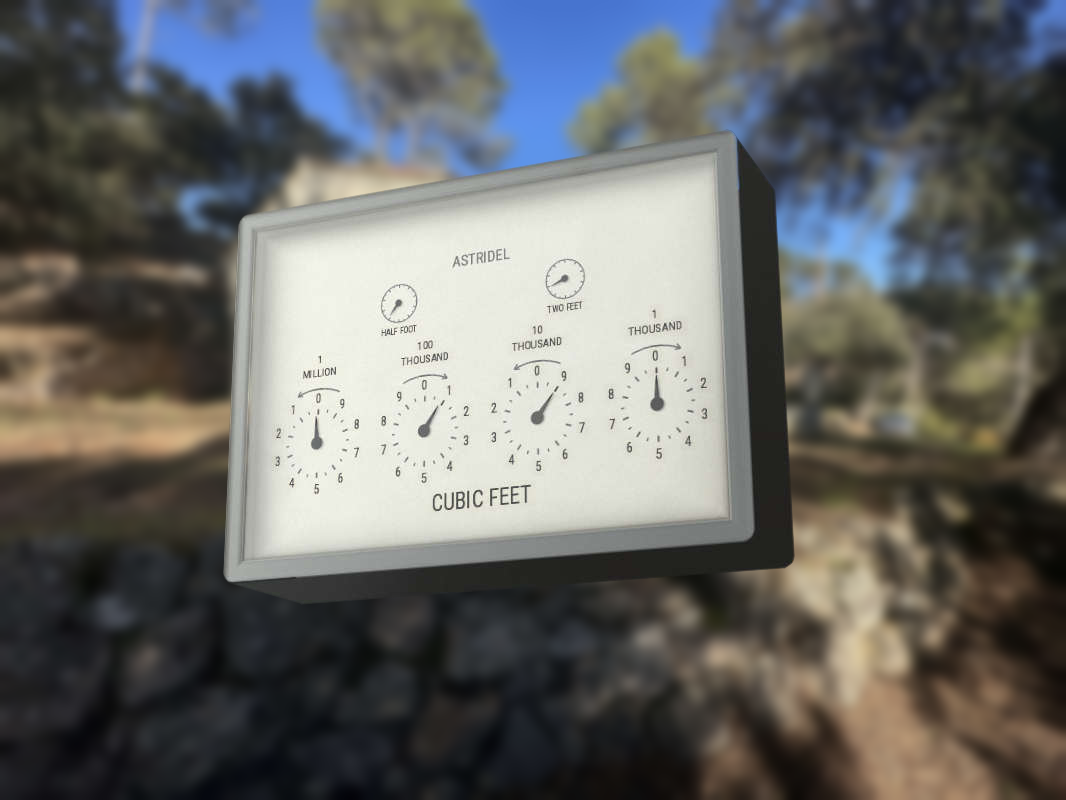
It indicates **9000** ft³
